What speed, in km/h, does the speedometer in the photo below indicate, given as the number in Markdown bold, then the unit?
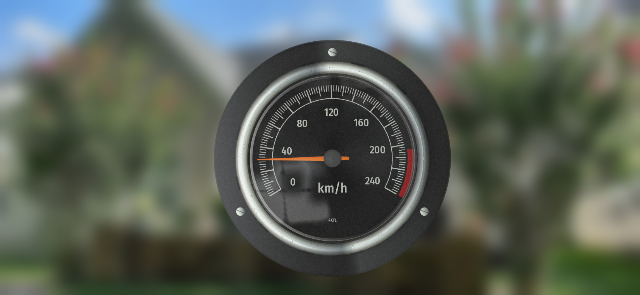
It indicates **30** km/h
